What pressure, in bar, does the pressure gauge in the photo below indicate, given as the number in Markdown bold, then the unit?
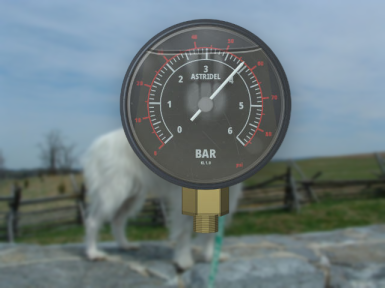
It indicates **3.9** bar
